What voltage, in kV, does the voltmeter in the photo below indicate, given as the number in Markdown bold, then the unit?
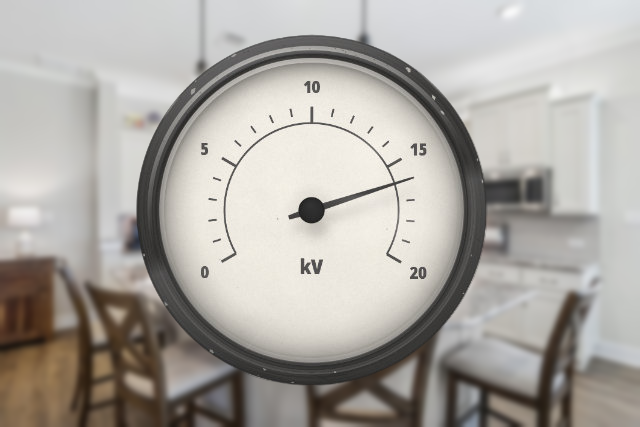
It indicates **16** kV
